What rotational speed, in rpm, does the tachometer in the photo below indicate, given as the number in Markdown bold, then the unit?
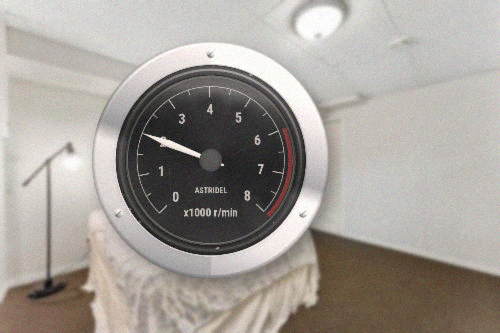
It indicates **2000** rpm
